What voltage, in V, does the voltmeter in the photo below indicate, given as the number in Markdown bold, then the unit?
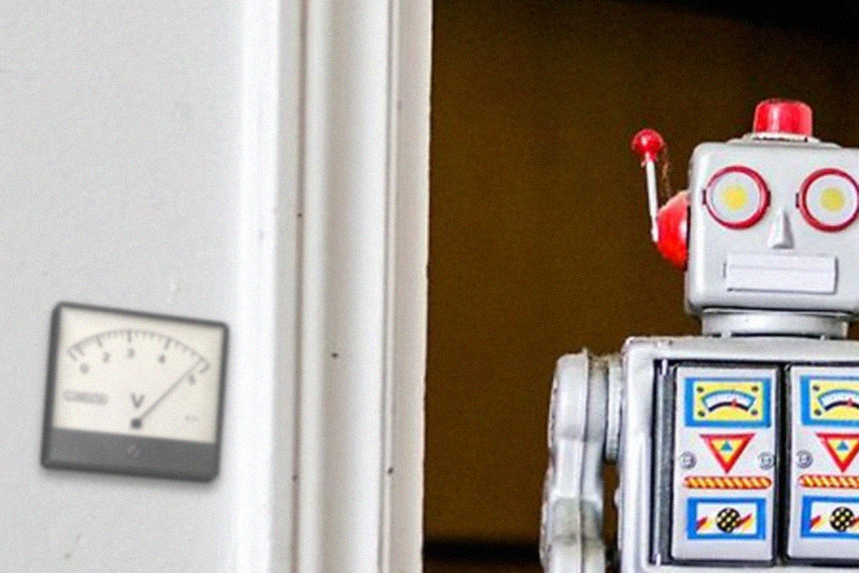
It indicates **4.8** V
